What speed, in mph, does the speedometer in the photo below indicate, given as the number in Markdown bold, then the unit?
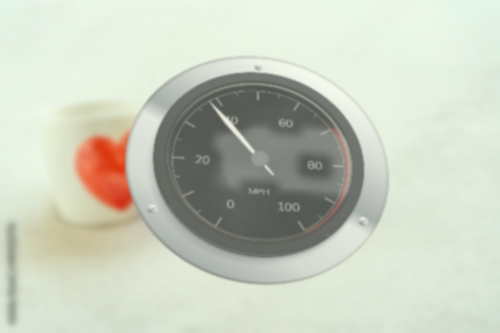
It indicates **37.5** mph
